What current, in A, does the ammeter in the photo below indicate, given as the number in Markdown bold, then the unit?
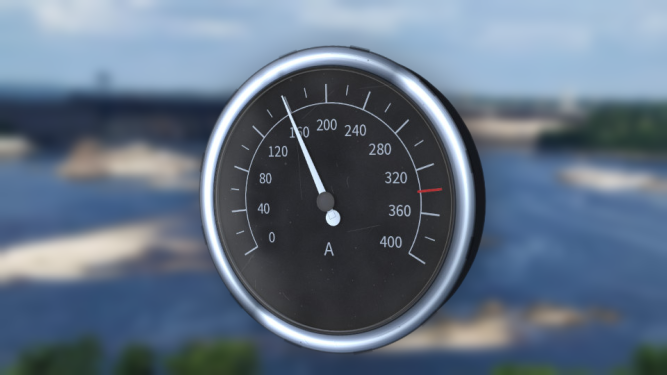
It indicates **160** A
